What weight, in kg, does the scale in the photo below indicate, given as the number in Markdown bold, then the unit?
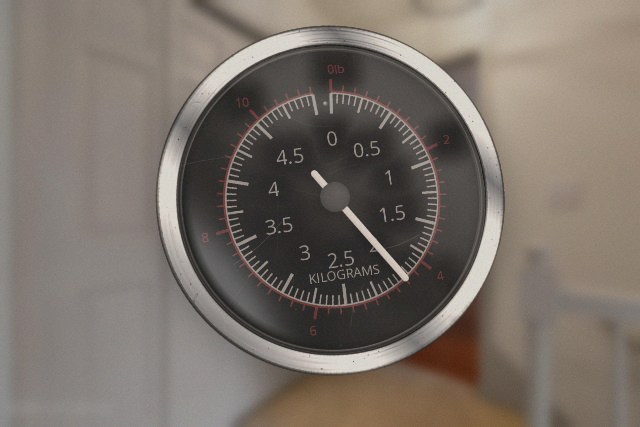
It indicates **2** kg
